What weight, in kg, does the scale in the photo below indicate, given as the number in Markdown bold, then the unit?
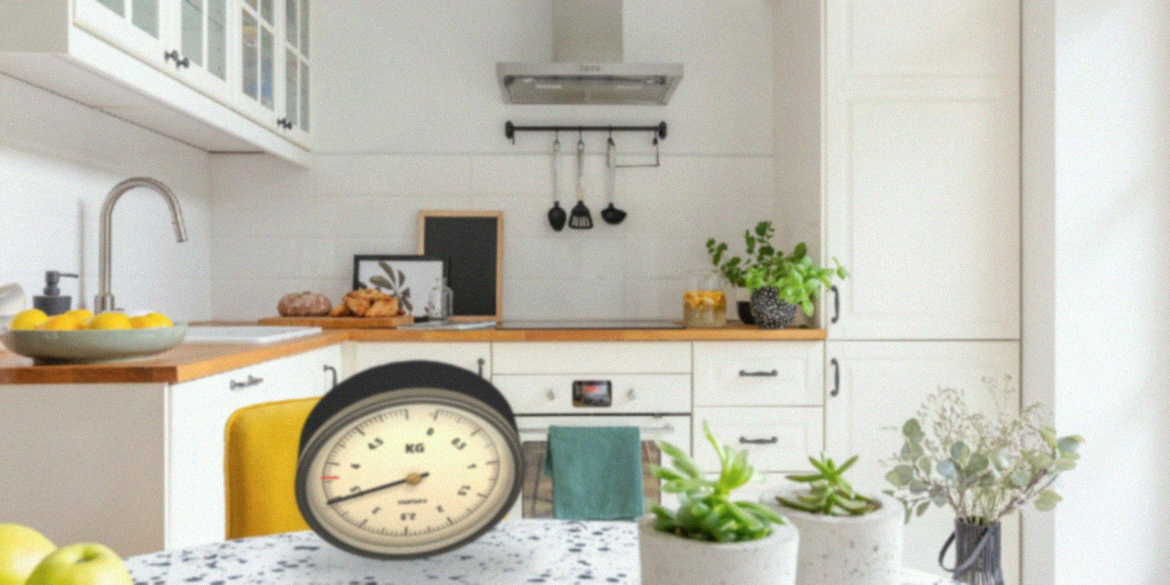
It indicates **3.5** kg
